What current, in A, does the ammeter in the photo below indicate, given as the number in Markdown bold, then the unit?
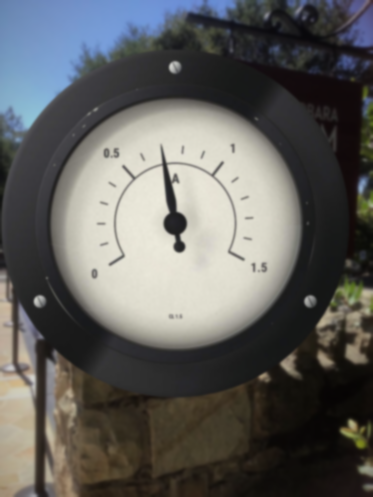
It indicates **0.7** A
